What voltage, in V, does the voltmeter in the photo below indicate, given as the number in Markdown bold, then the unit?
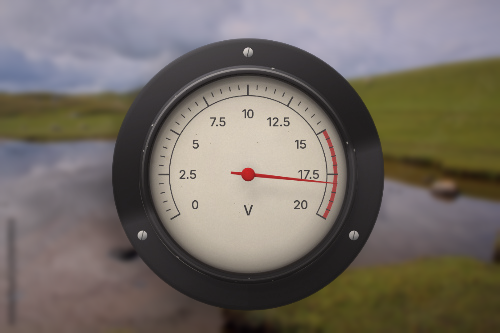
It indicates **18** V
